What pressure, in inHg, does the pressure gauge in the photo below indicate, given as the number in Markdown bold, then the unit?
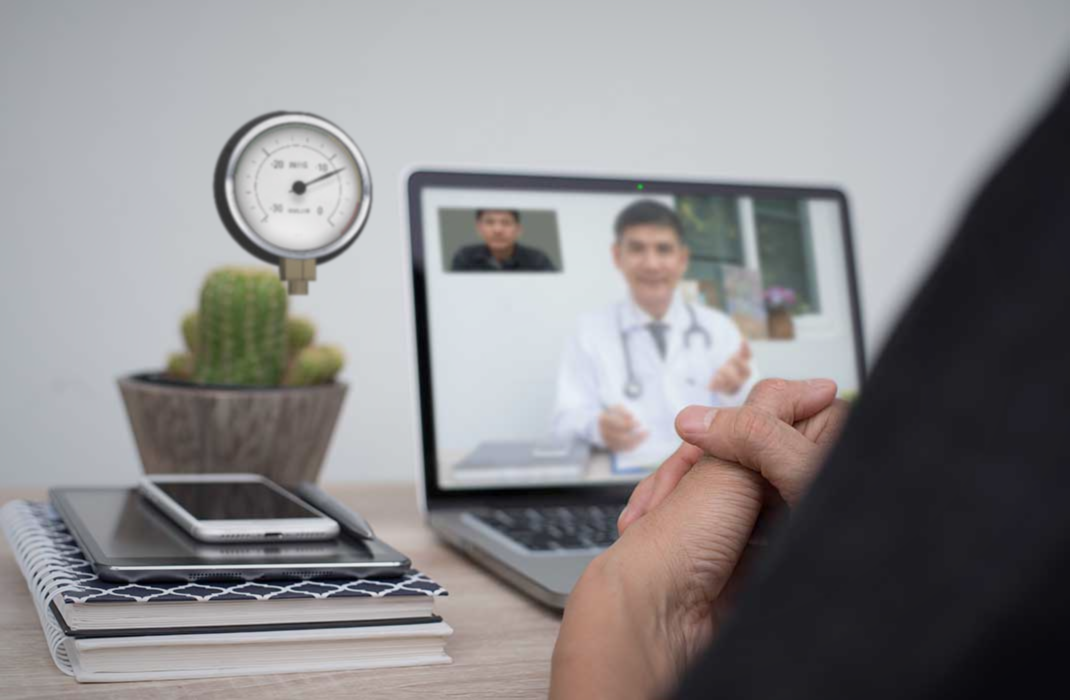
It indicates **-8** inHg
